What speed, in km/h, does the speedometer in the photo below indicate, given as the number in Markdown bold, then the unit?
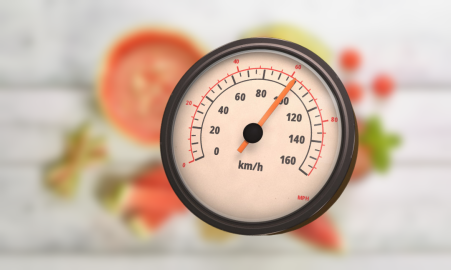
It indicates **100** km/h
